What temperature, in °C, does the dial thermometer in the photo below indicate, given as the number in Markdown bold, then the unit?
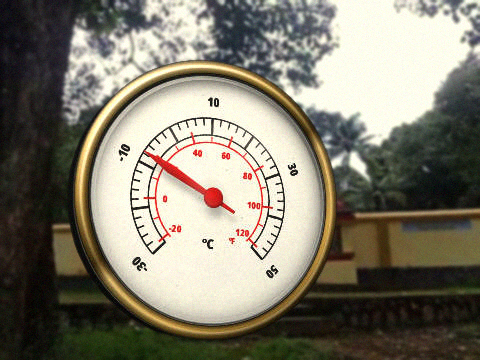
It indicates **-8** °C
